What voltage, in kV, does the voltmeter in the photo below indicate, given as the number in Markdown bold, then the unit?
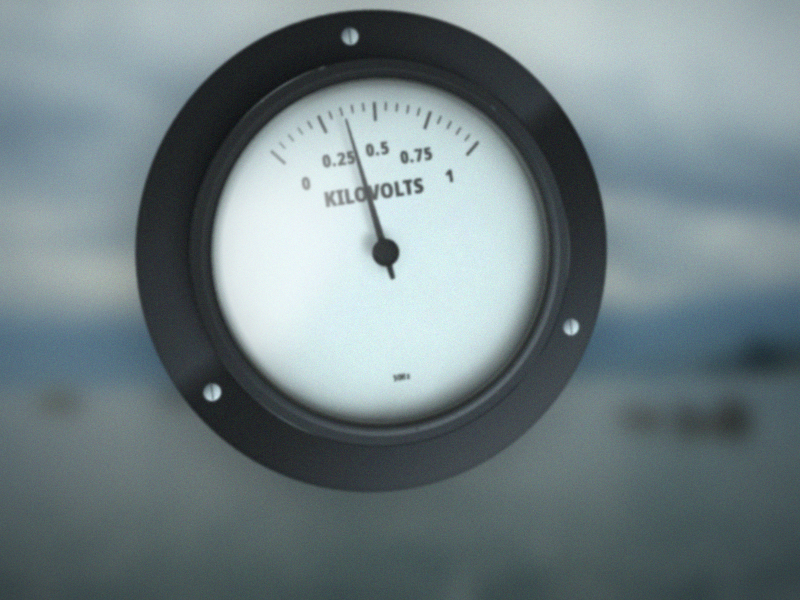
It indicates **0.35** kV
